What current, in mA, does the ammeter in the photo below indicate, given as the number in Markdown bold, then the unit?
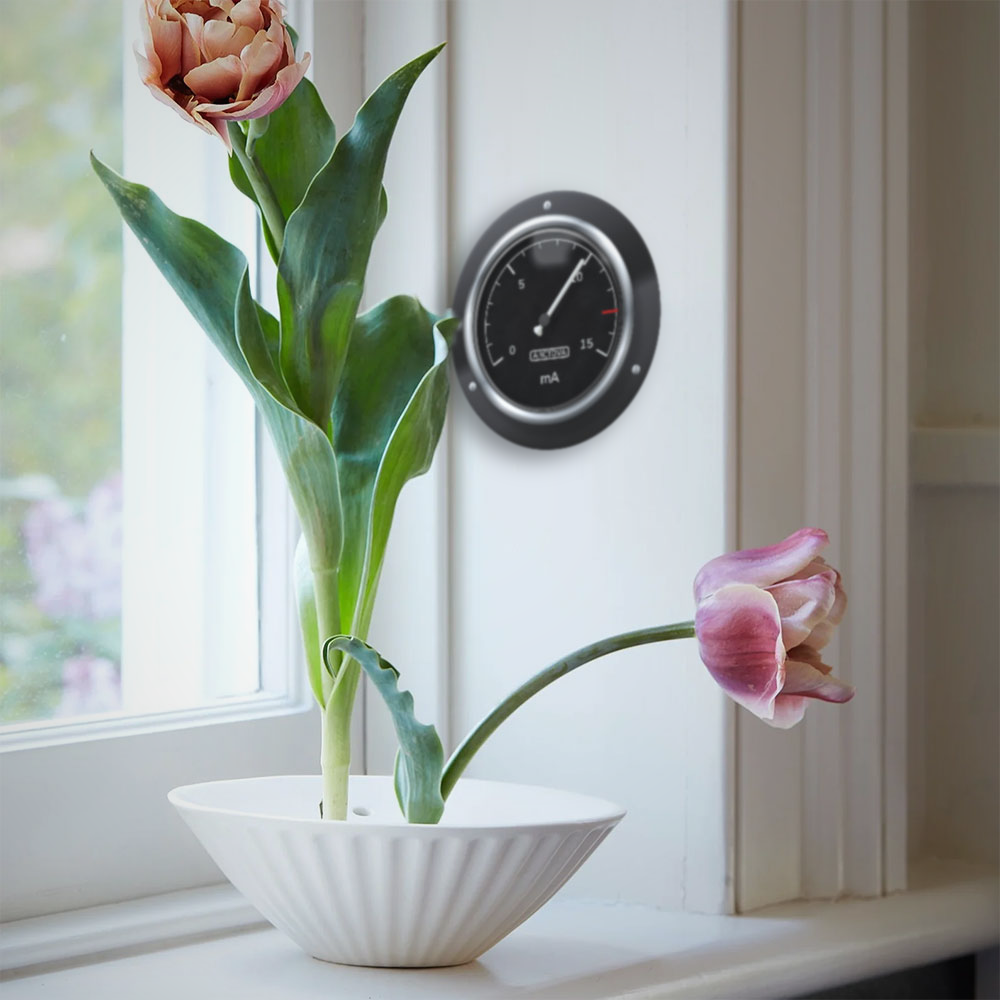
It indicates **10** mA
